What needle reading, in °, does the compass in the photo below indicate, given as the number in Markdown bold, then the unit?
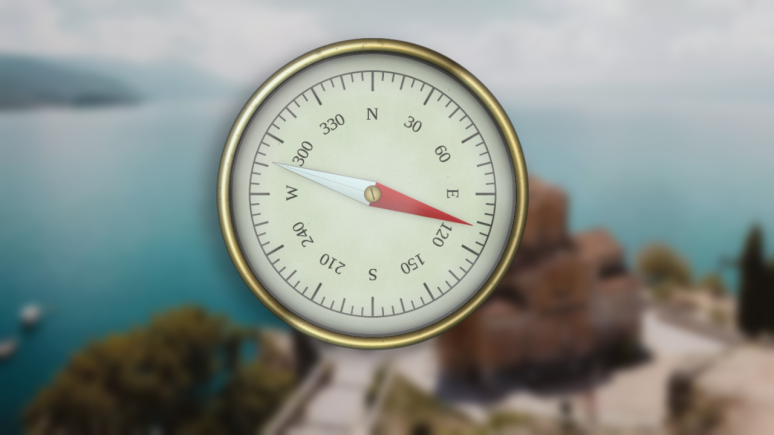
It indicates **107.5** °
